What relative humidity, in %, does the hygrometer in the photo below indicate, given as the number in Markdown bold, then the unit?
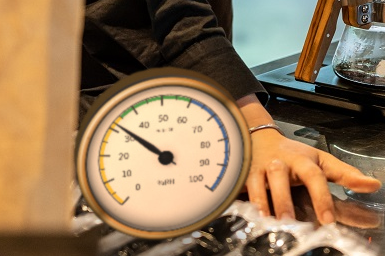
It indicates **32.5** %
